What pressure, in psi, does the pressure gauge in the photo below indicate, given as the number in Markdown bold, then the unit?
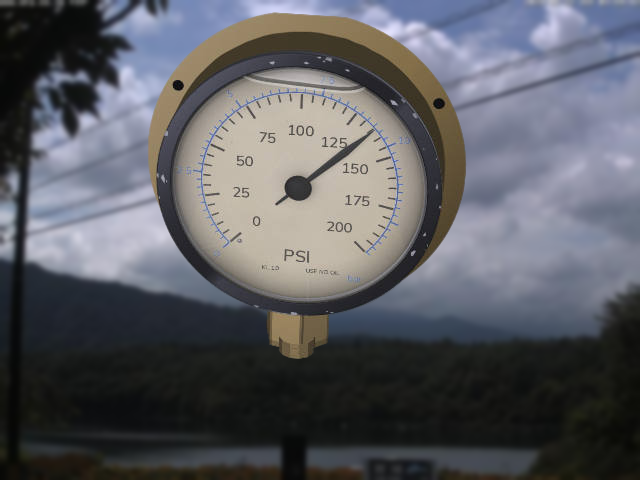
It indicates **135** psi
